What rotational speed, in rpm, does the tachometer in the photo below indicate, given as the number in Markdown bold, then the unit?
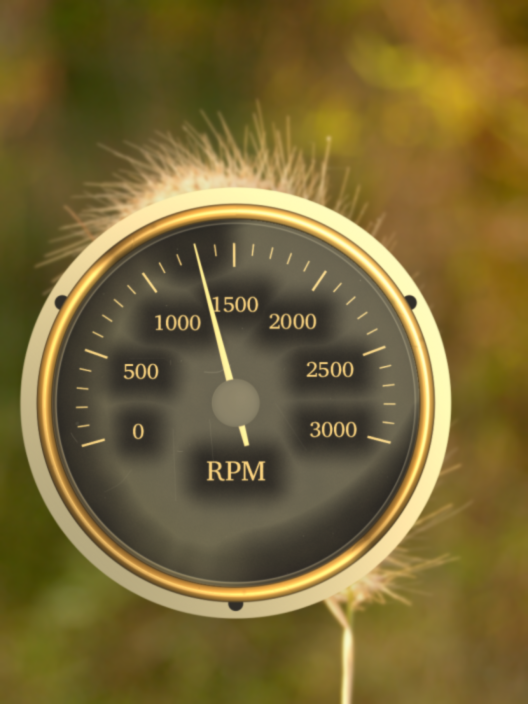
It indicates **1300** rpm
